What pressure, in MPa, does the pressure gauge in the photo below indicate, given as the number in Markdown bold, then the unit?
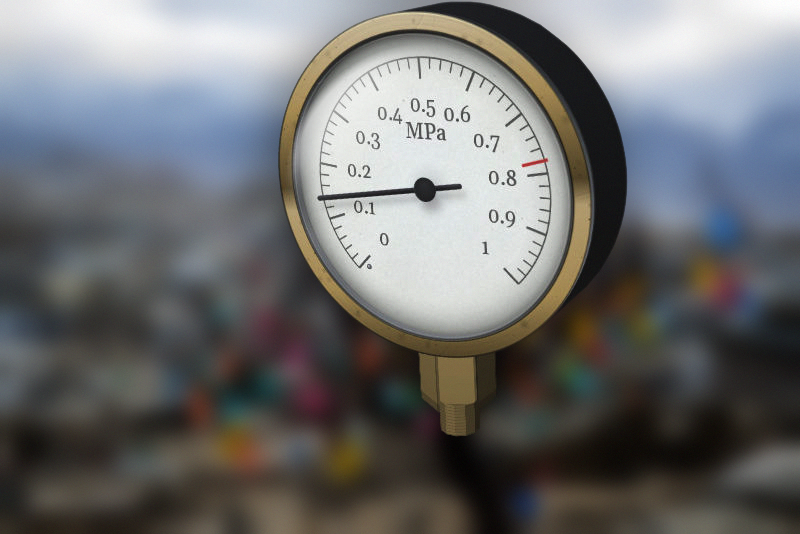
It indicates **0.14** MPa
